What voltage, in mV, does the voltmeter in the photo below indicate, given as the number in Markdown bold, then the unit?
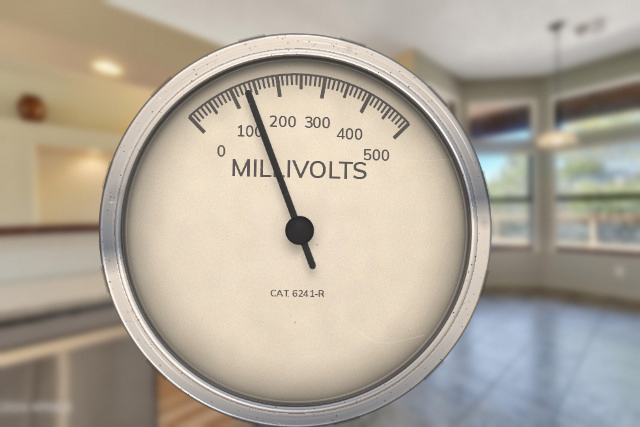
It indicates **130** mV
